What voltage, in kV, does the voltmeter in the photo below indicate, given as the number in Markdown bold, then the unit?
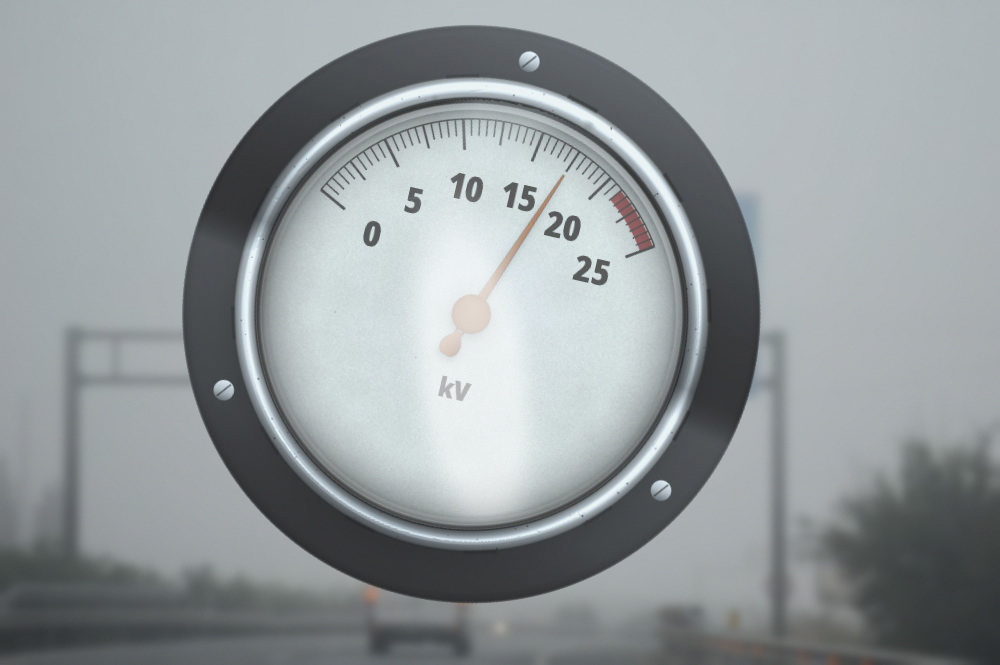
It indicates **17.5** kV
